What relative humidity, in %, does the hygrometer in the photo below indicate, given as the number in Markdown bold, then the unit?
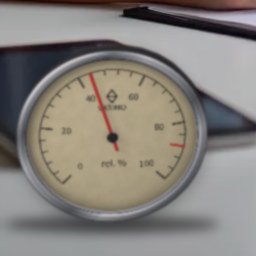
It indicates **44** %
